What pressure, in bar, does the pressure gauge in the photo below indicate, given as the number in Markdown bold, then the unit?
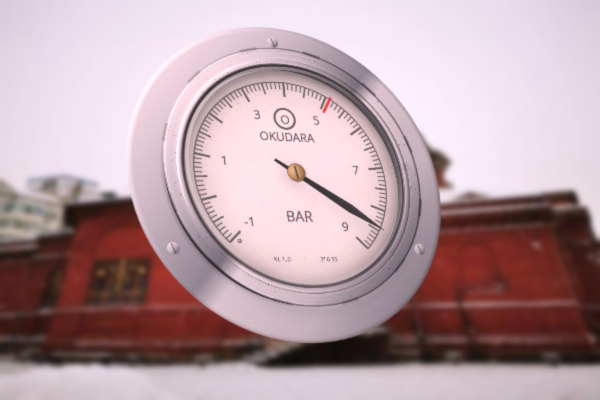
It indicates **8.5** bar
